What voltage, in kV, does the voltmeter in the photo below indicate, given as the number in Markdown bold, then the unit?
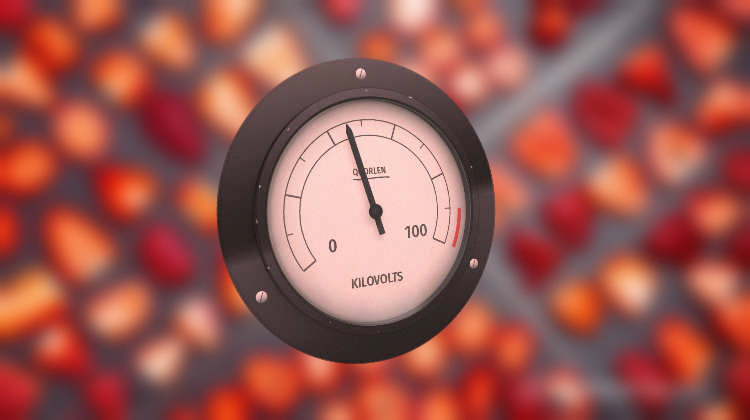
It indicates **45** kV
